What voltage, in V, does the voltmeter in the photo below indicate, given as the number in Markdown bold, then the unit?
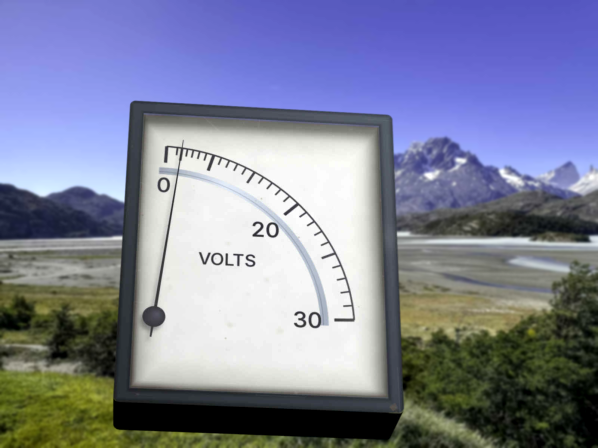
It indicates **5** V
